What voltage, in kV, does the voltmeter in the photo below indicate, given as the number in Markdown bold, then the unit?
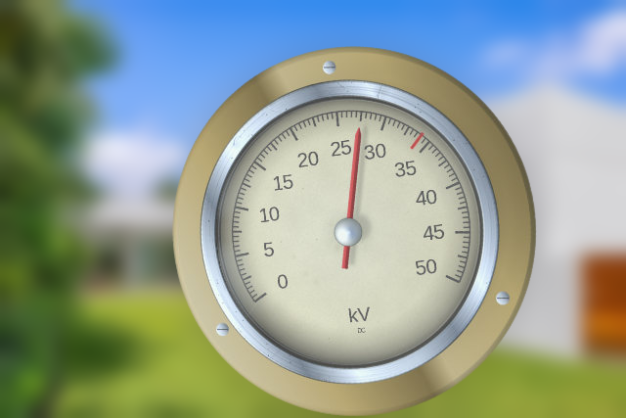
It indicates **27.5** kV
